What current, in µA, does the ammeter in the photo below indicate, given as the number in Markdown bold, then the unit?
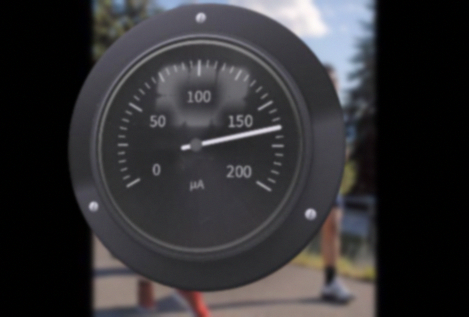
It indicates **165** µA
